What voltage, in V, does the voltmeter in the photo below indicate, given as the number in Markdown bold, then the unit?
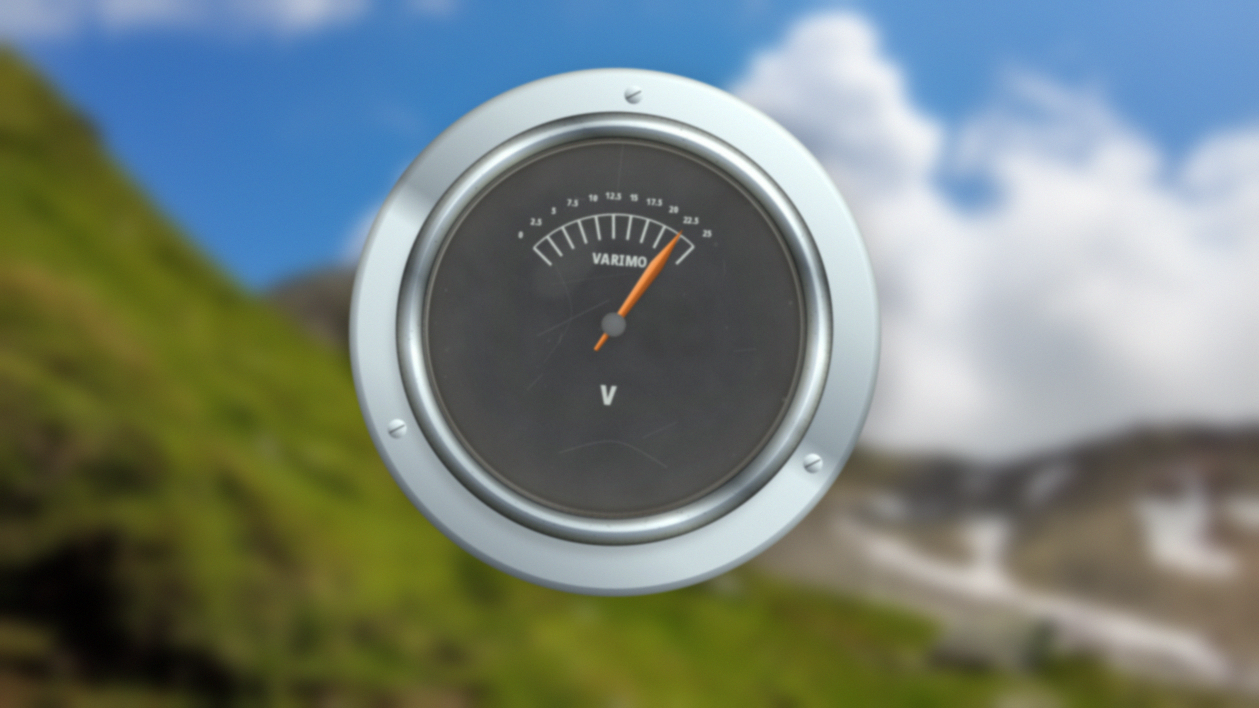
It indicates **22.5** V
